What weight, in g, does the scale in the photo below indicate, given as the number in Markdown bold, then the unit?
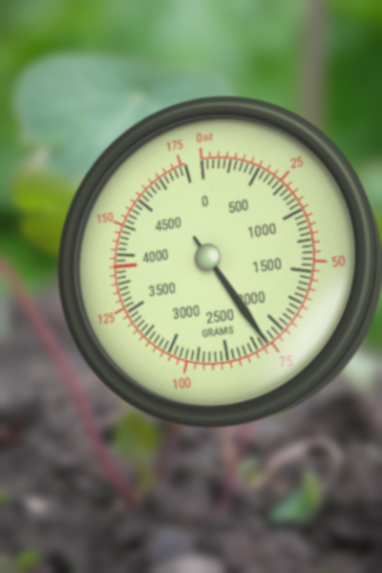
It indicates **2150** g
